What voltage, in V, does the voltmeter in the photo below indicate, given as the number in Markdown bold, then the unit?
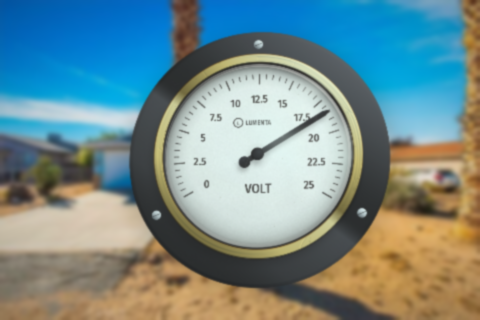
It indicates **18.5** V
